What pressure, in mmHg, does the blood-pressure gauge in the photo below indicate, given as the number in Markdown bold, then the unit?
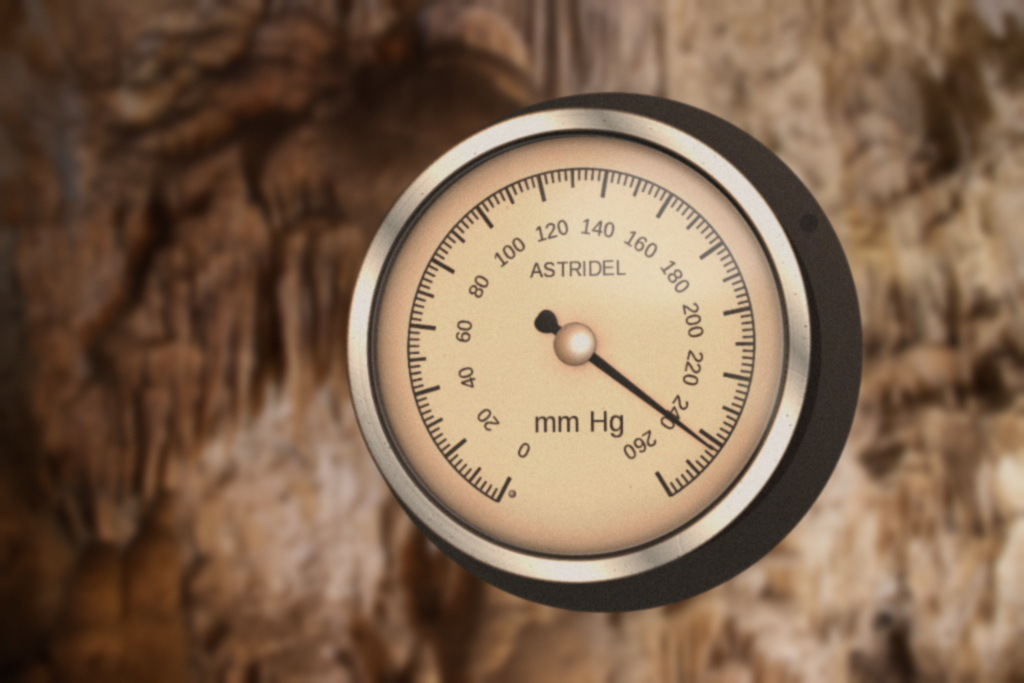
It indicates **242** mmHg
